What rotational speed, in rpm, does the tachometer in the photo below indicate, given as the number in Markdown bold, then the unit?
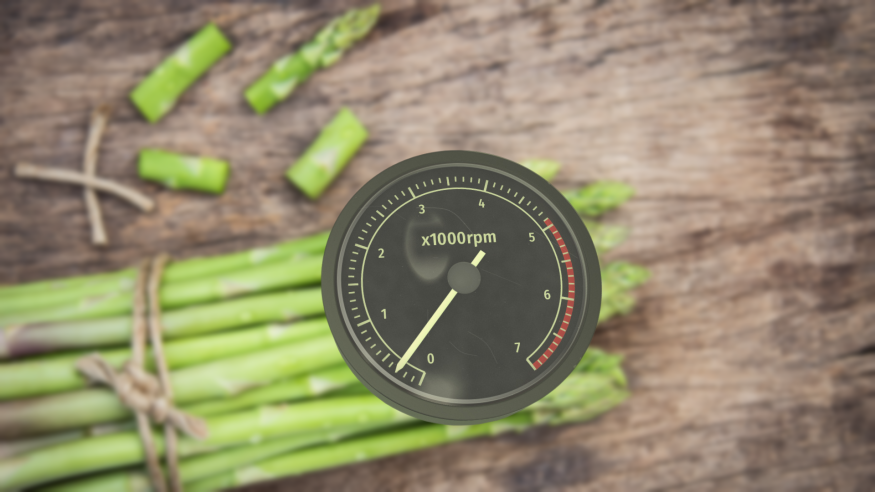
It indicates **300** rpm
